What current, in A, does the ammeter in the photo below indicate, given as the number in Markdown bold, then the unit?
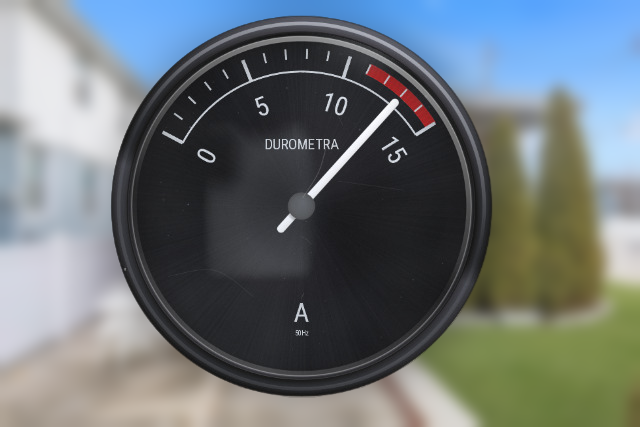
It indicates **13** A
